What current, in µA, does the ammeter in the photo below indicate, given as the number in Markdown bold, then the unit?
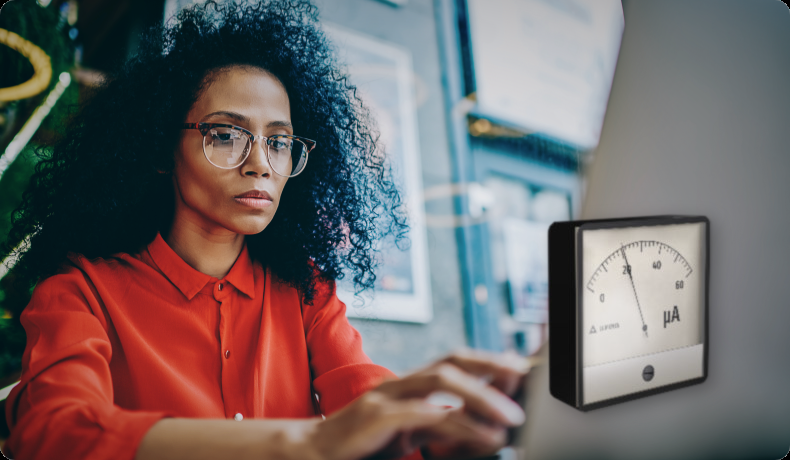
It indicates **20** µA
